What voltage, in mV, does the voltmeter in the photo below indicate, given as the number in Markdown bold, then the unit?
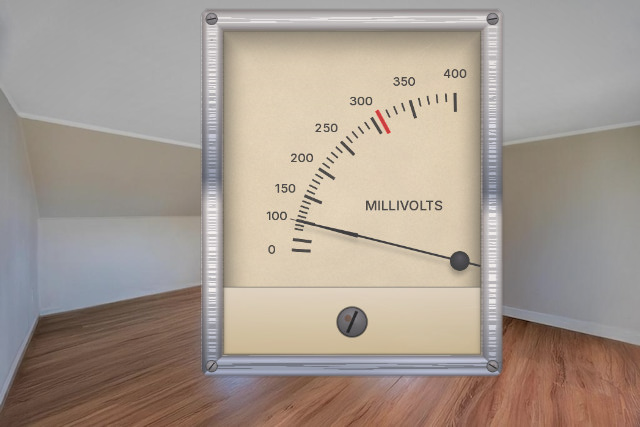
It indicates **100** mV
